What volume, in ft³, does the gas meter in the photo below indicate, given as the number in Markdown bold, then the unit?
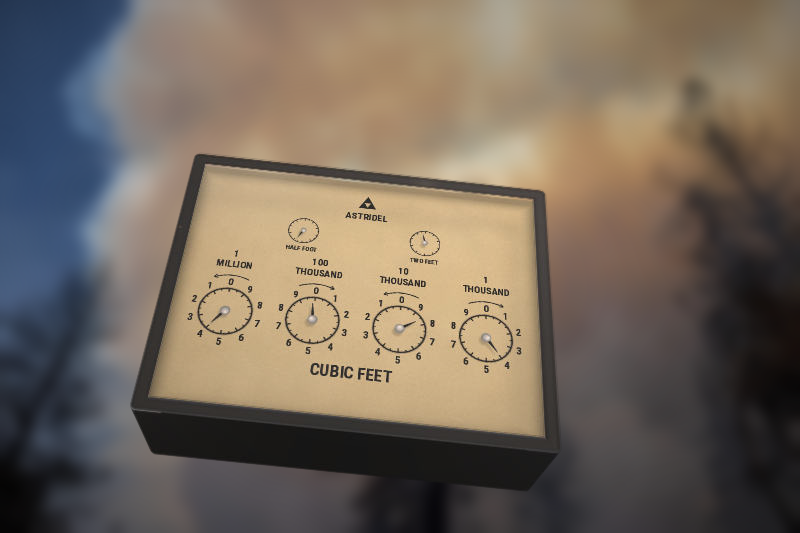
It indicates **398400** ft³
